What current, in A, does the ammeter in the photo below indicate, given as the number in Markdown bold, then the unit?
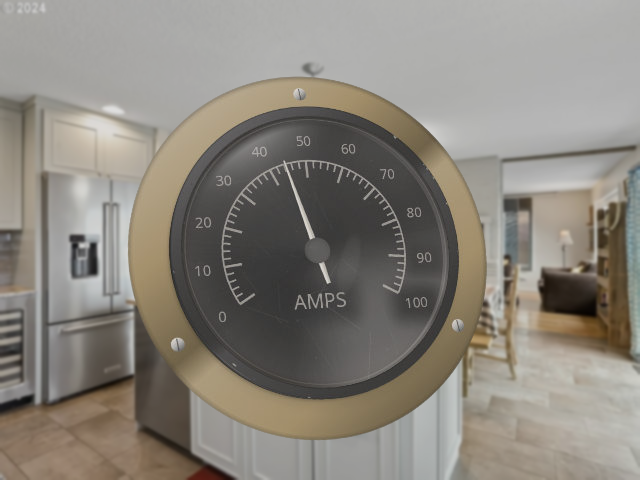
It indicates **44** A
